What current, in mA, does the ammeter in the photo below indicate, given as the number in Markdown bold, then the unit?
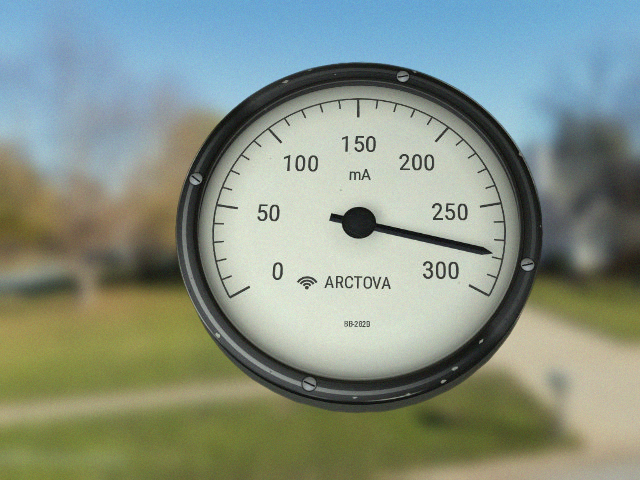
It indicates **280** mA
